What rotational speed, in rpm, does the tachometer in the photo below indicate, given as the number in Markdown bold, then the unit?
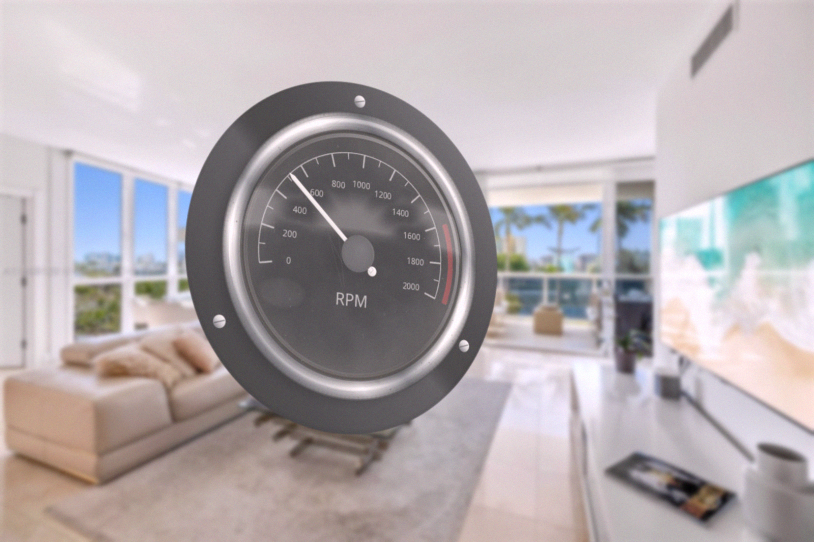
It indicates **500** rpm
